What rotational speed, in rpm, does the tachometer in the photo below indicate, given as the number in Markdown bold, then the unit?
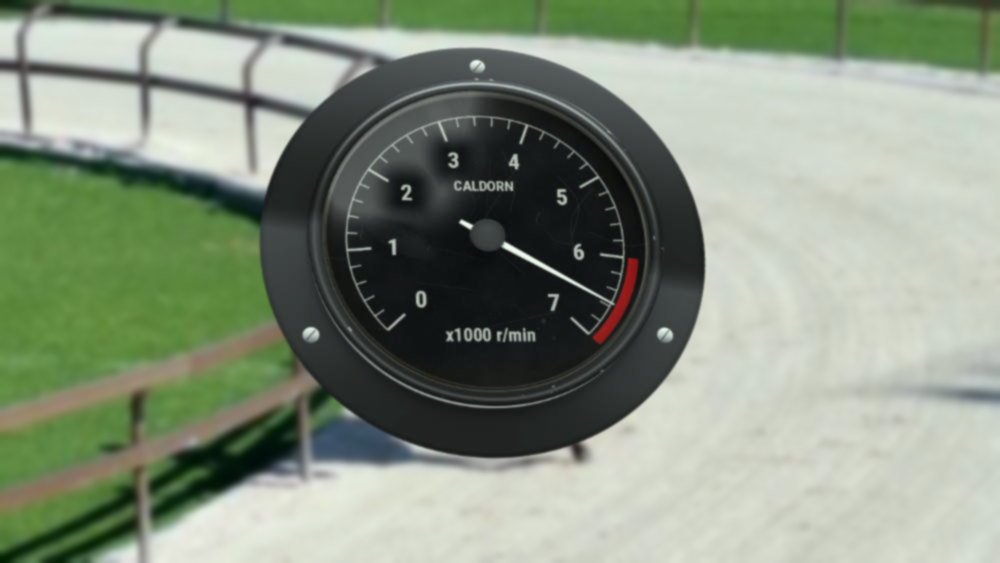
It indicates **6600** rpm
